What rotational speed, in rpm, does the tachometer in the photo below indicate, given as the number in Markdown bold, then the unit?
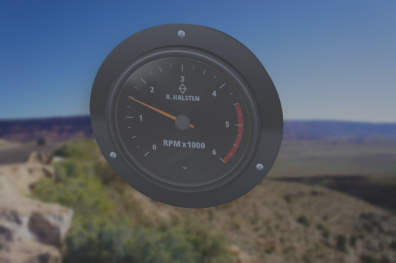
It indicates **1500** rpm
